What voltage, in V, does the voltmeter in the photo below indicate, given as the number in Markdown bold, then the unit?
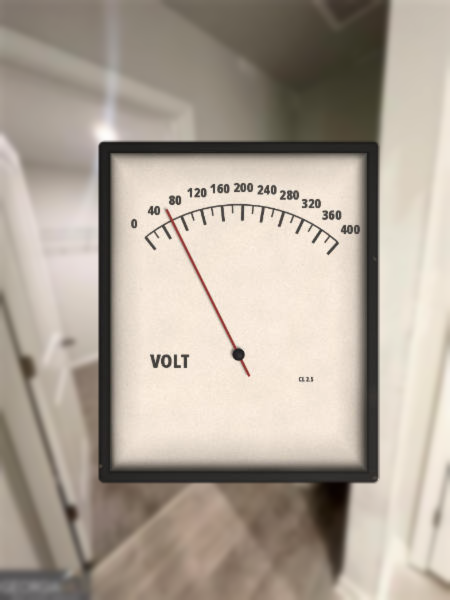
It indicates **60** V
